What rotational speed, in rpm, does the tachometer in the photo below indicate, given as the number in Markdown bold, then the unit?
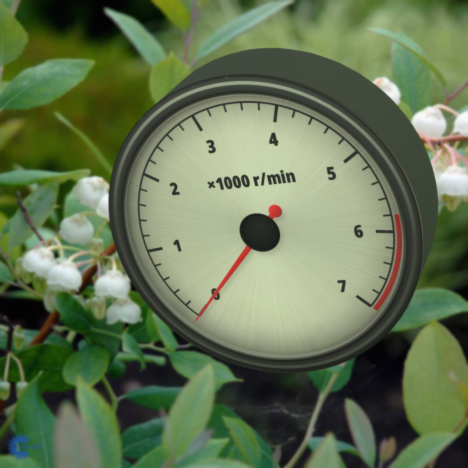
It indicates **0** rpm
